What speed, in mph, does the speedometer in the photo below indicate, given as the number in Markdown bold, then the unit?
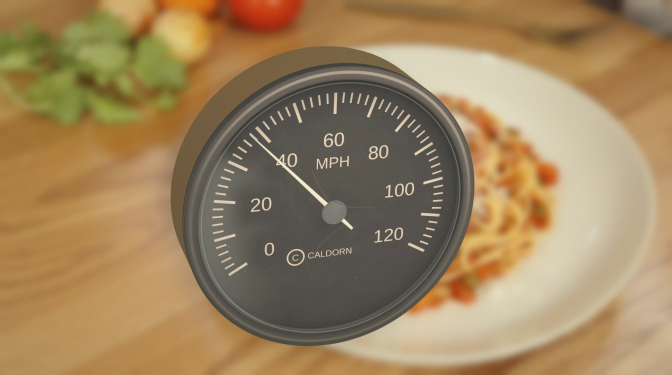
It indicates **38** mph
